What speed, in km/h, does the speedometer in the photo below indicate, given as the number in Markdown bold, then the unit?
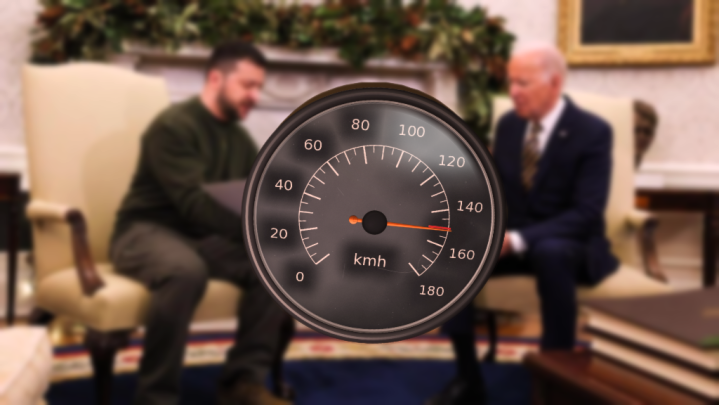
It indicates **150** km/h
